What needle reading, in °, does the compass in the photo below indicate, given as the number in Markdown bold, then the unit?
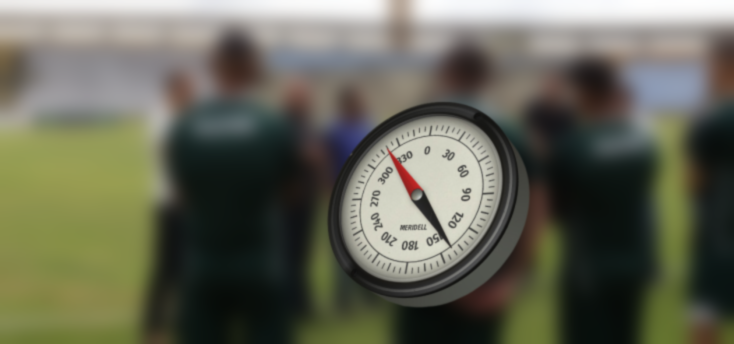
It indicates **320** °
